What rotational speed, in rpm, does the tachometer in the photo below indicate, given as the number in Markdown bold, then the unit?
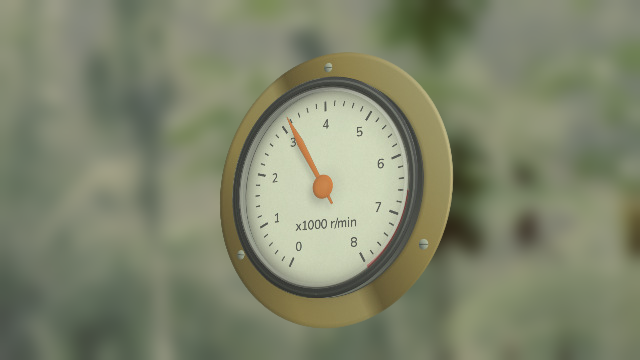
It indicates **3200** rpm
